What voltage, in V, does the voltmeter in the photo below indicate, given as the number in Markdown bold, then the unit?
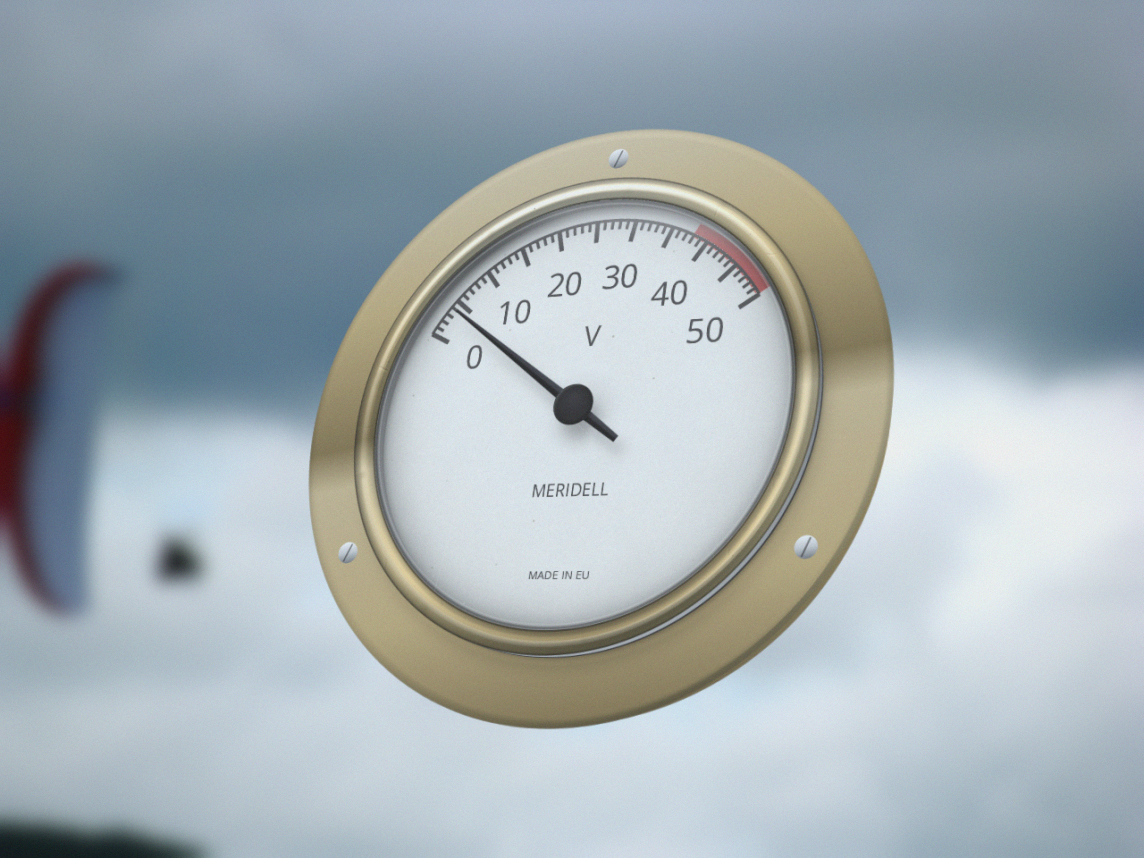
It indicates **4** V
